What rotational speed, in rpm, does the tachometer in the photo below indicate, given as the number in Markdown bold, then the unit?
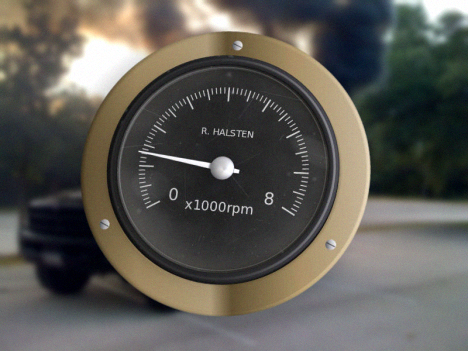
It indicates **1300** rpm
